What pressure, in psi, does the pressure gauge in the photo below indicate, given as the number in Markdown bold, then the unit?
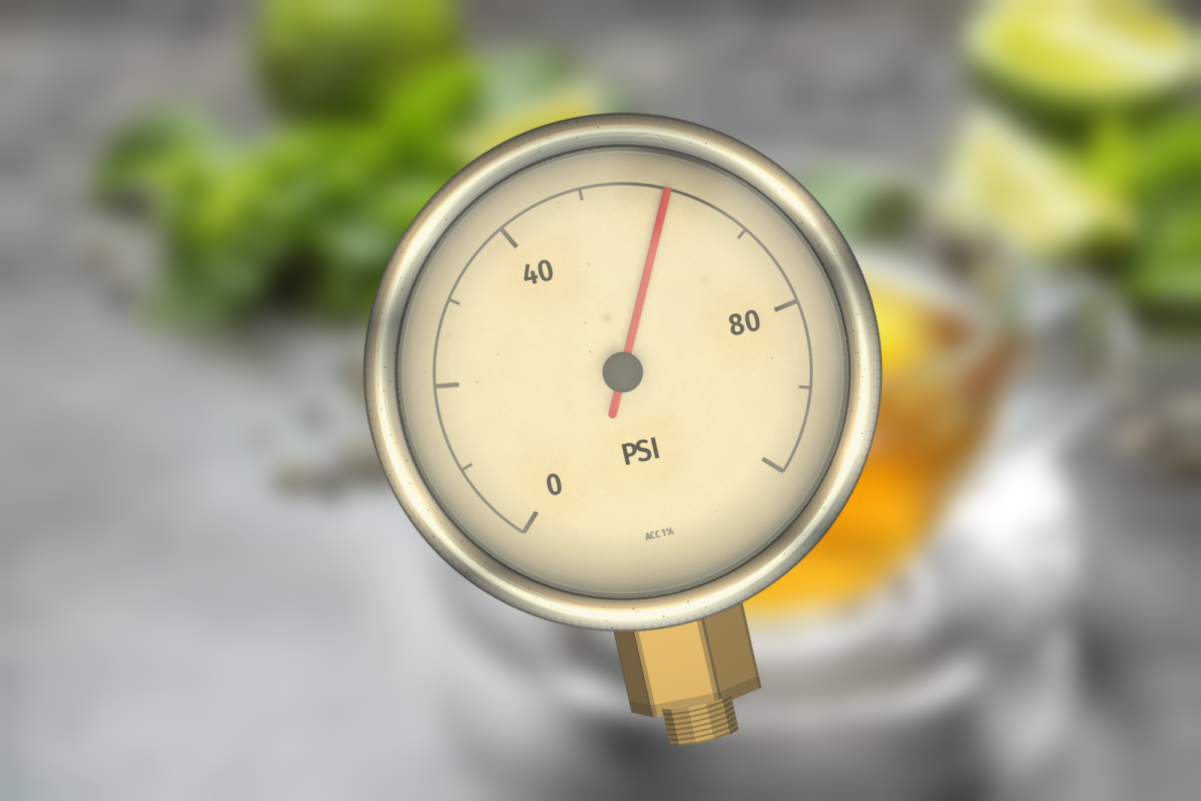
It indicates **60** psi
